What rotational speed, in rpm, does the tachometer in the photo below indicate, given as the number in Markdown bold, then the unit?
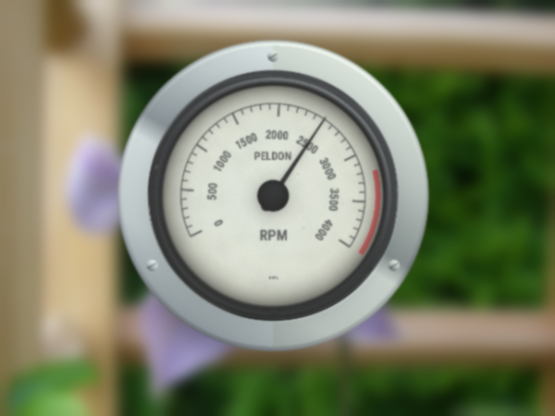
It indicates **2500** rpm
